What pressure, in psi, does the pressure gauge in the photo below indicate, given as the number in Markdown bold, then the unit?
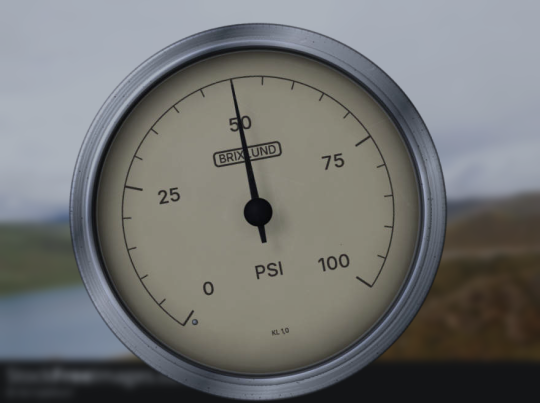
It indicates **50** psi
